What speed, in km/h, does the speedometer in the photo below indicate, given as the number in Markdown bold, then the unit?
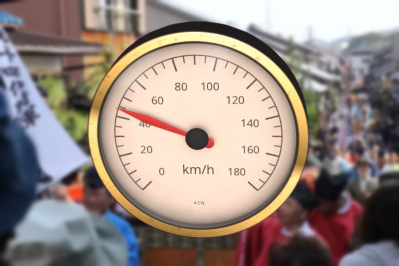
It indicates **45** km/h
